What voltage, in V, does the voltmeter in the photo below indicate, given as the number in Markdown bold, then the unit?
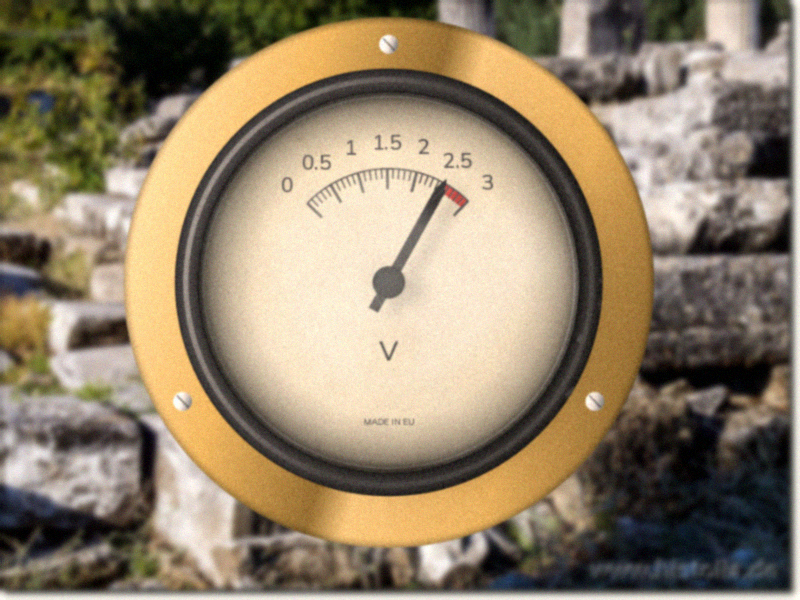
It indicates **2.5** V
